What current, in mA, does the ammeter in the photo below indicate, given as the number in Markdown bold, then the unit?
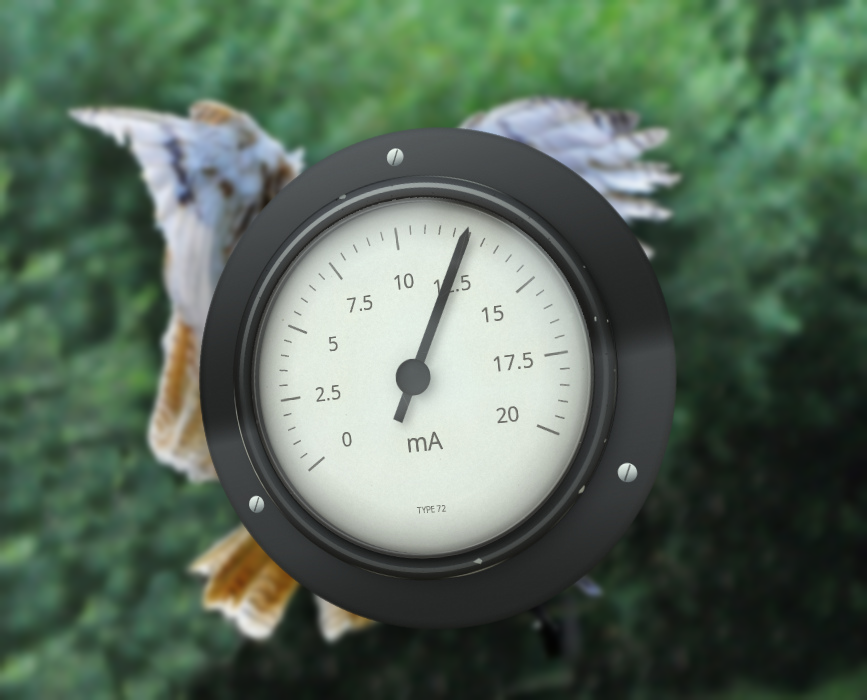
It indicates **12.5** mA
